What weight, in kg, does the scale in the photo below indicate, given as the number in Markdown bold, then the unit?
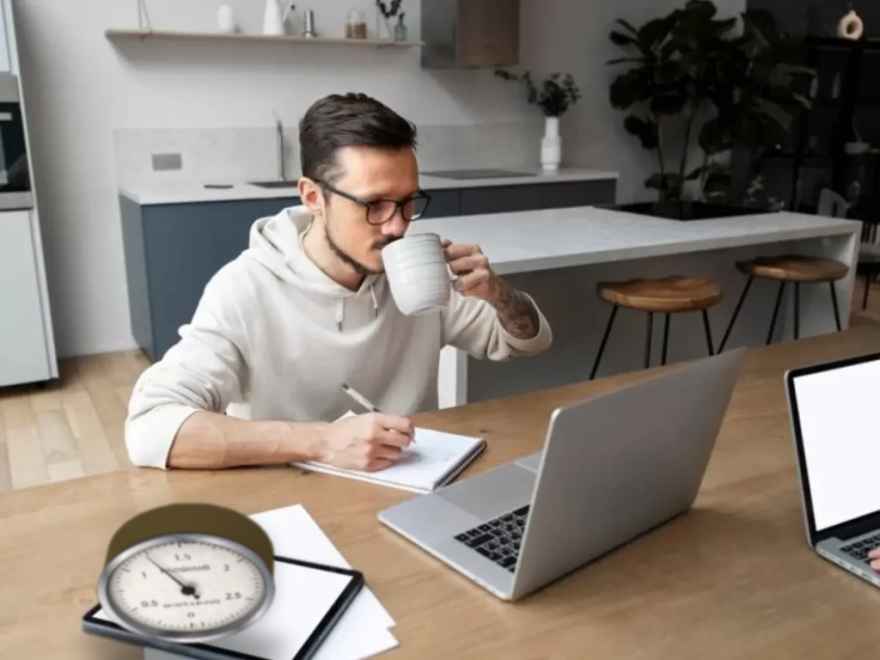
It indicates **1.25** kg
